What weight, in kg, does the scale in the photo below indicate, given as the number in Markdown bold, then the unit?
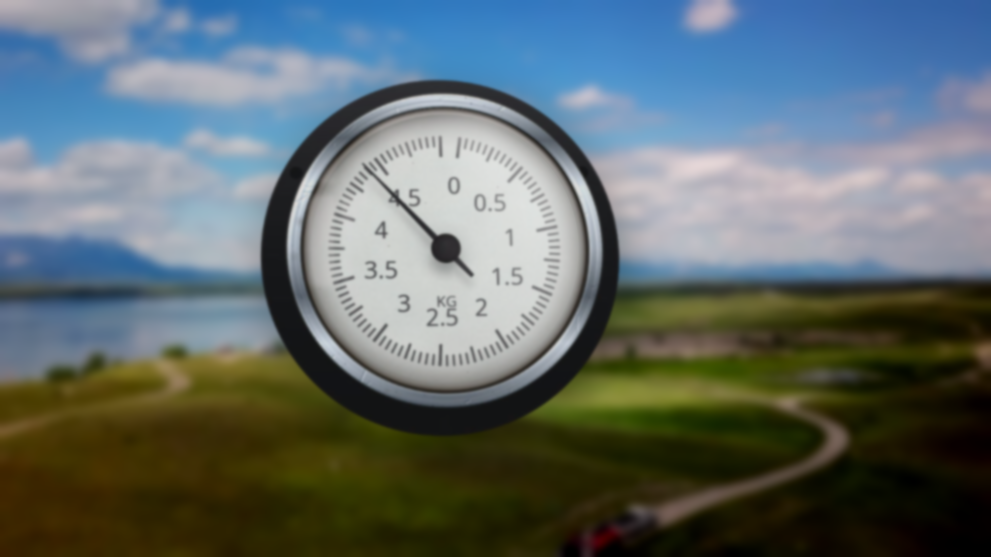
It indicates **4.4** kg
